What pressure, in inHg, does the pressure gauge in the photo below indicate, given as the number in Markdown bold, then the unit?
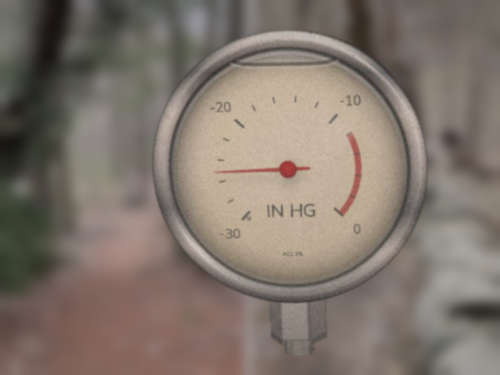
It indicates **-25** inHg
